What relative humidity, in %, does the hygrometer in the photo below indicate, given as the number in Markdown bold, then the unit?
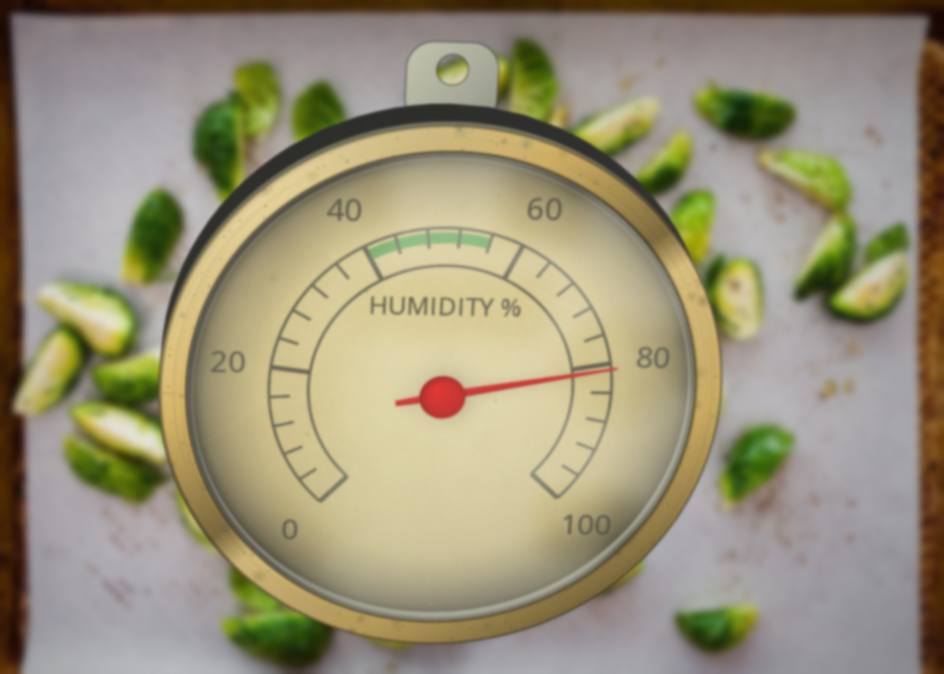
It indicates **80** %
